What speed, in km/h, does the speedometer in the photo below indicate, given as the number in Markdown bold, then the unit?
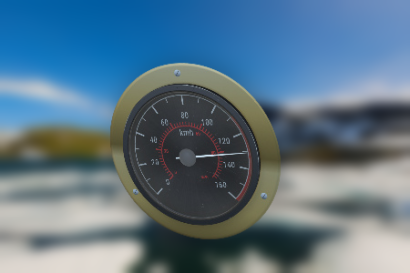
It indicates **130** km/h
